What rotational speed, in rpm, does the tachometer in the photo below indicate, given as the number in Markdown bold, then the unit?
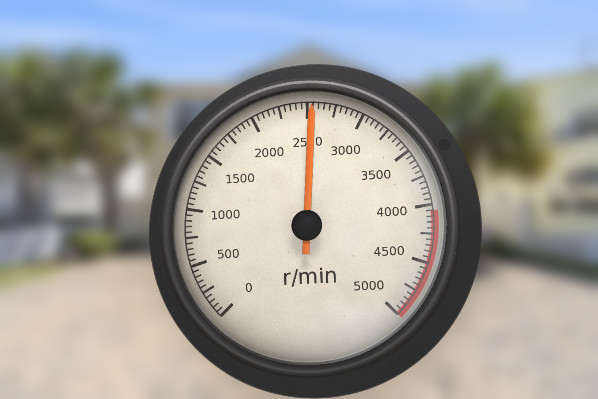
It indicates **2550** rpm
